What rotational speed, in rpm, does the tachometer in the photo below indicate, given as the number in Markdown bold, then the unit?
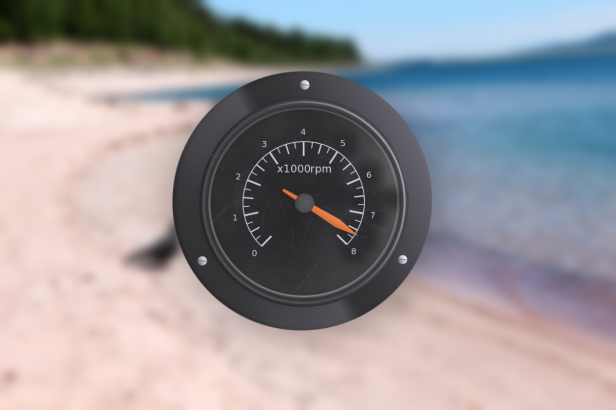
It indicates **7625** rpm
